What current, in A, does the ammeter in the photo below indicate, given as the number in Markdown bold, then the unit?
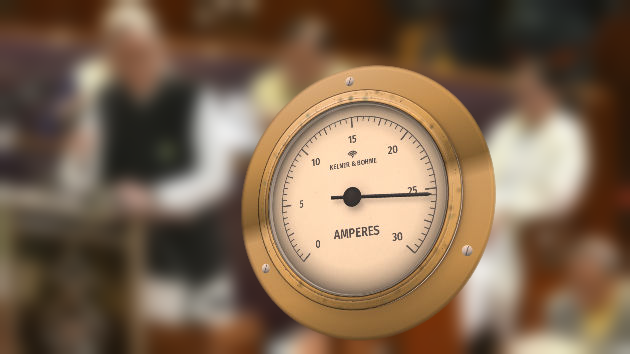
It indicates **25.5** A
